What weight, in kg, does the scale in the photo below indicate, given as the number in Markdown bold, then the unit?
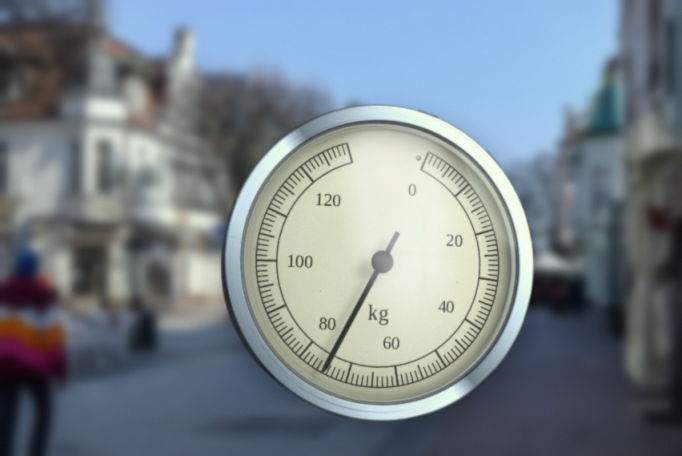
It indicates **75** kg
